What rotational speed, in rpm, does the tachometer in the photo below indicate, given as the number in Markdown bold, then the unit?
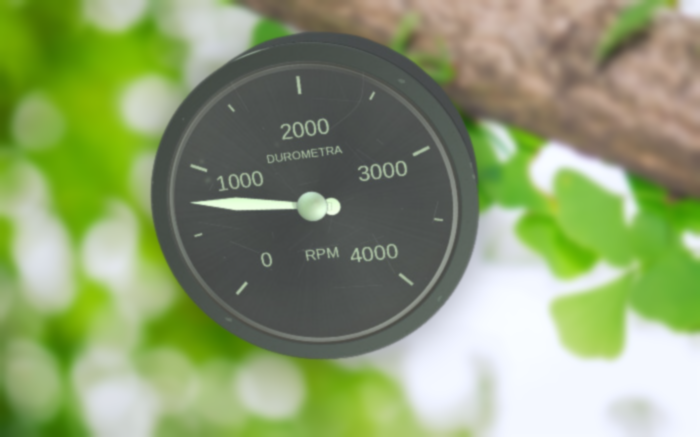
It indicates **750** rpm
